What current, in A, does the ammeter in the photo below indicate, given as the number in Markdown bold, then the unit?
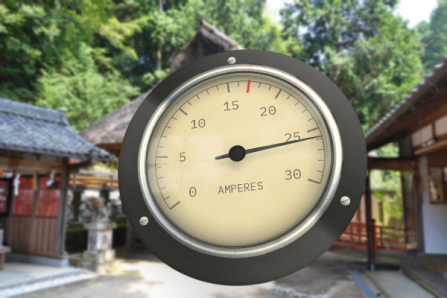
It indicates **26** A
